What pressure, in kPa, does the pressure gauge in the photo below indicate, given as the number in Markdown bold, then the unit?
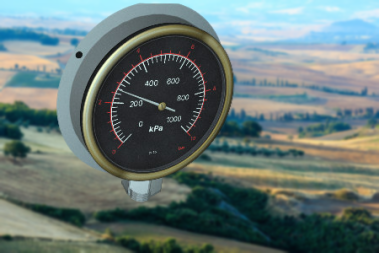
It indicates **260** kPa
